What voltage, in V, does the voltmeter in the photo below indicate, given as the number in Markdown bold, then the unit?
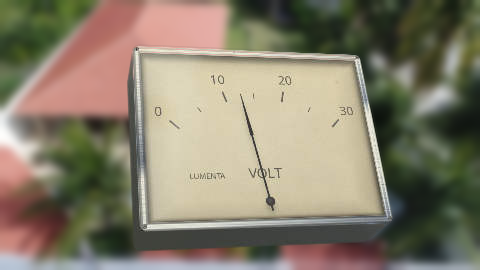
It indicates **12.5** V
